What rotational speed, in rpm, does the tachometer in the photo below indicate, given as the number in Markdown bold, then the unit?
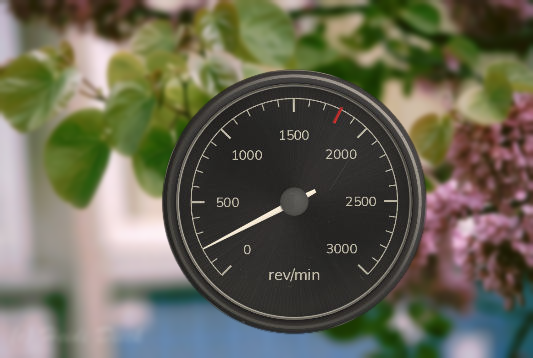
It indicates **200** rpm
